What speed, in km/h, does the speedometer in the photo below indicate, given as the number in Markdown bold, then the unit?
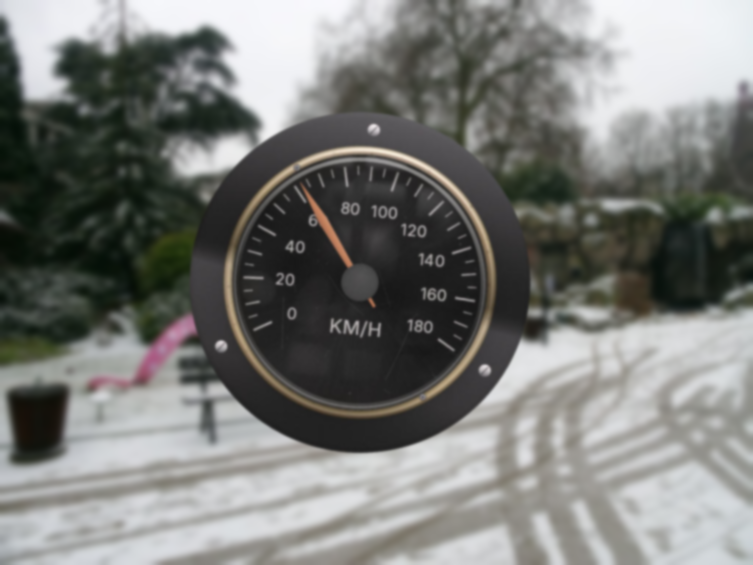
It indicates **62.5** km/h
